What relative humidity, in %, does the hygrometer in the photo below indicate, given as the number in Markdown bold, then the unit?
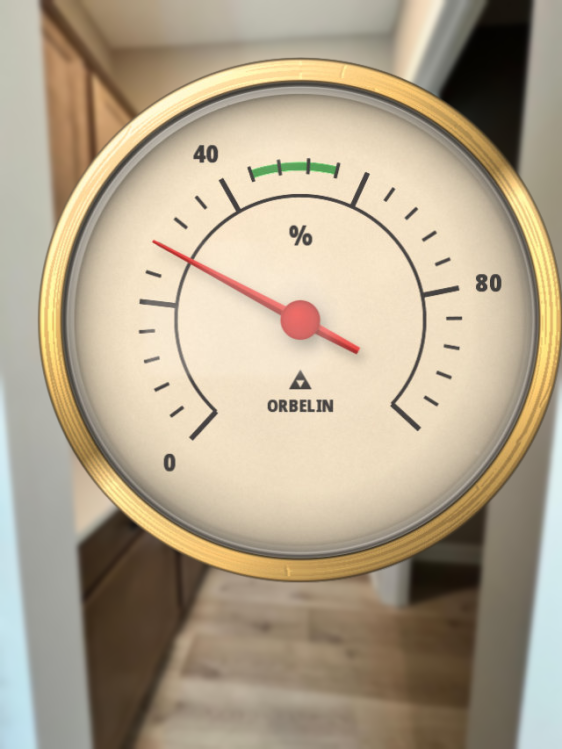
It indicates **28** %
